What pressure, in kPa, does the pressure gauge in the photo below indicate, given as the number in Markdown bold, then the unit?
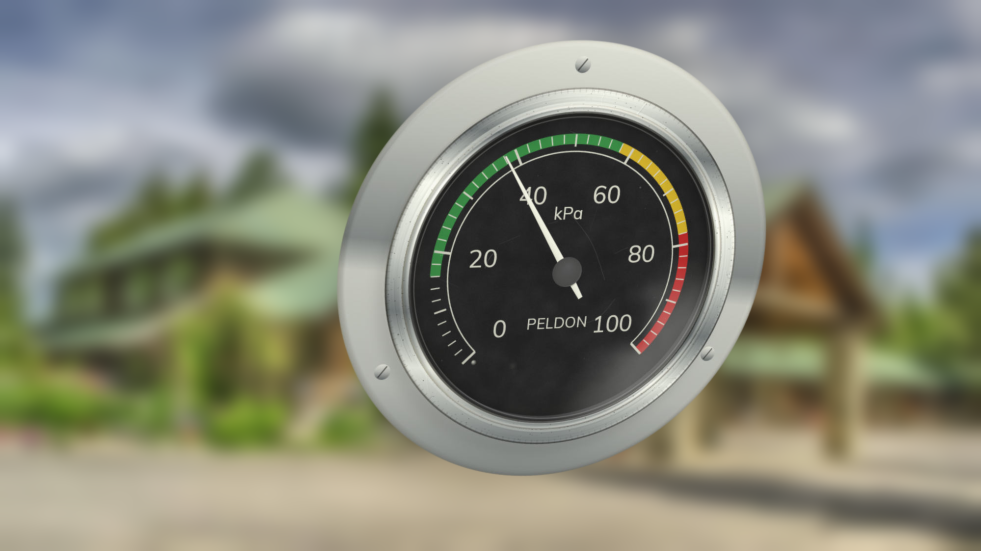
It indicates **38** kPa
